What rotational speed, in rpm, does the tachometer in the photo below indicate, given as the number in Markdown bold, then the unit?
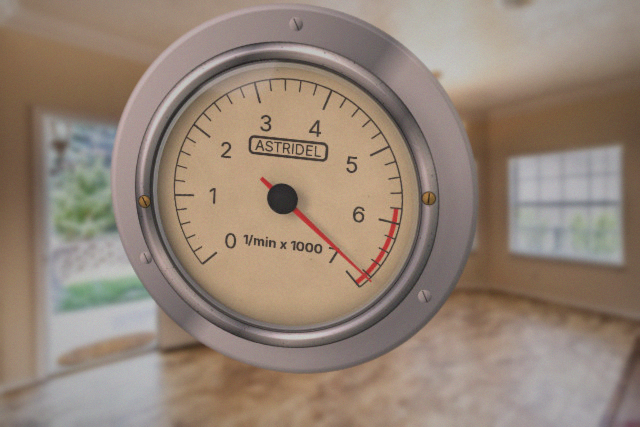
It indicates **6800** rpm
